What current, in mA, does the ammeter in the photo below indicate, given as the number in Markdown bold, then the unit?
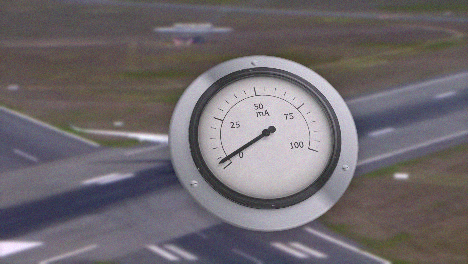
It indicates **2.5** mA
